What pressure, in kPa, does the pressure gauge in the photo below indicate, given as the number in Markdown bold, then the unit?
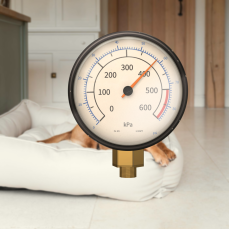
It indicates **400** kPa
